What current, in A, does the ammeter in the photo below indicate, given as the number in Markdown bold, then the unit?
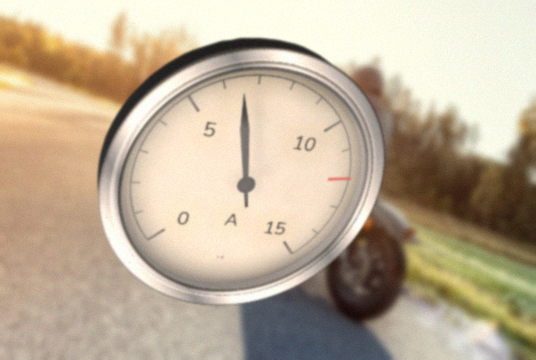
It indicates **6.5** A
